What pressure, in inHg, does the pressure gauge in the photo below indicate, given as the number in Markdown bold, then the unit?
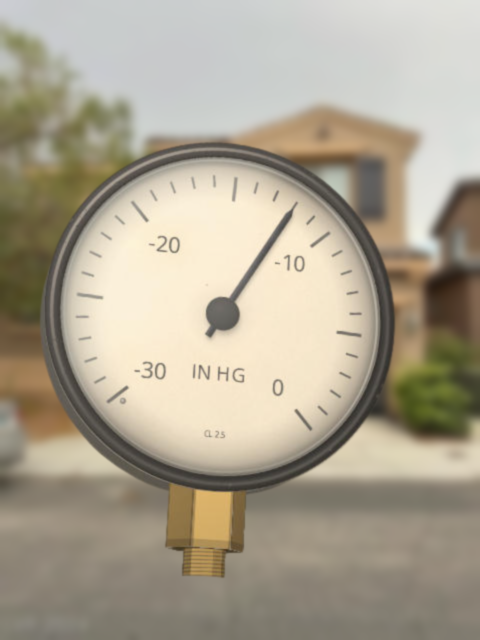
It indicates **-12** inHg
